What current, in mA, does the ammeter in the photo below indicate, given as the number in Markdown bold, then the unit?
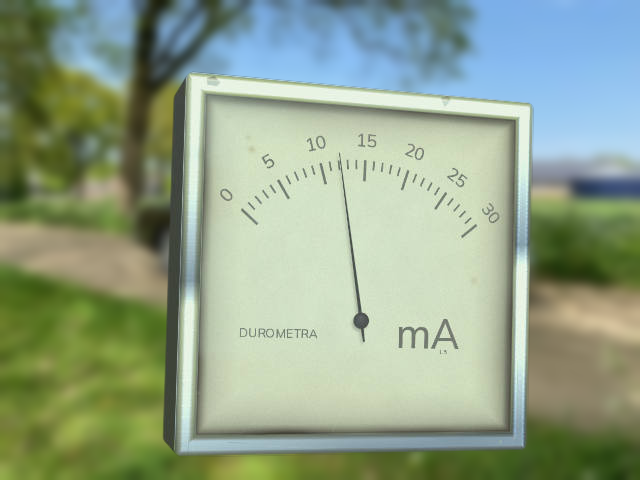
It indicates **12** mA
